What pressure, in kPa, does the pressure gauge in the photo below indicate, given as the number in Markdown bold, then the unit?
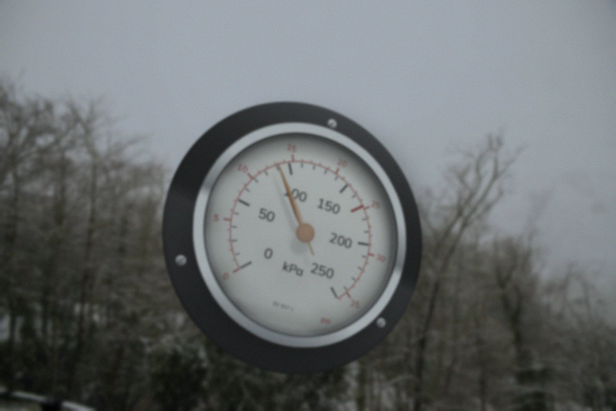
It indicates **90** kPa
